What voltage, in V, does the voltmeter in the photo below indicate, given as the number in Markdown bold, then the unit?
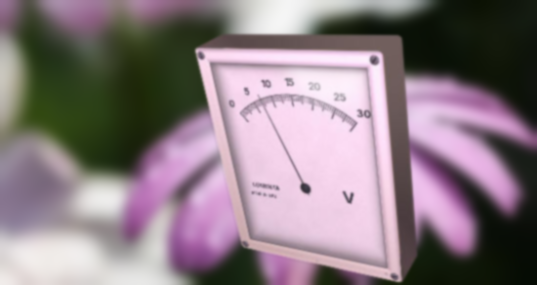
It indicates **7.5** V
